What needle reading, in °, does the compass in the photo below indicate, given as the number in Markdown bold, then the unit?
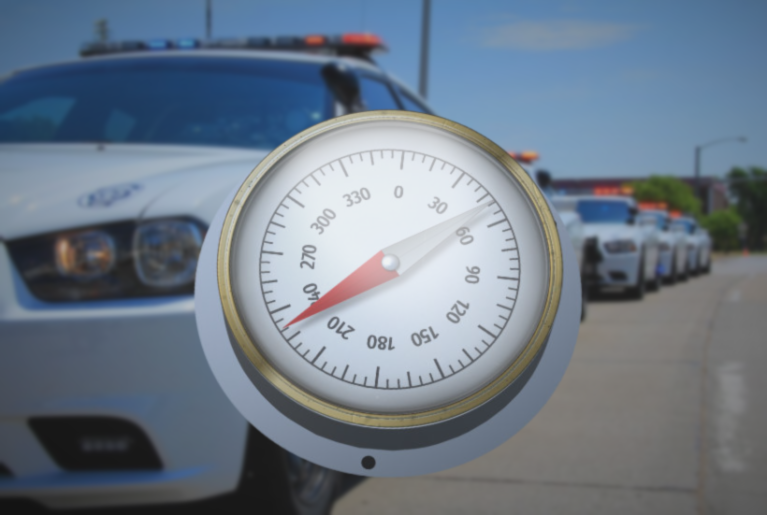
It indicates **230** °
